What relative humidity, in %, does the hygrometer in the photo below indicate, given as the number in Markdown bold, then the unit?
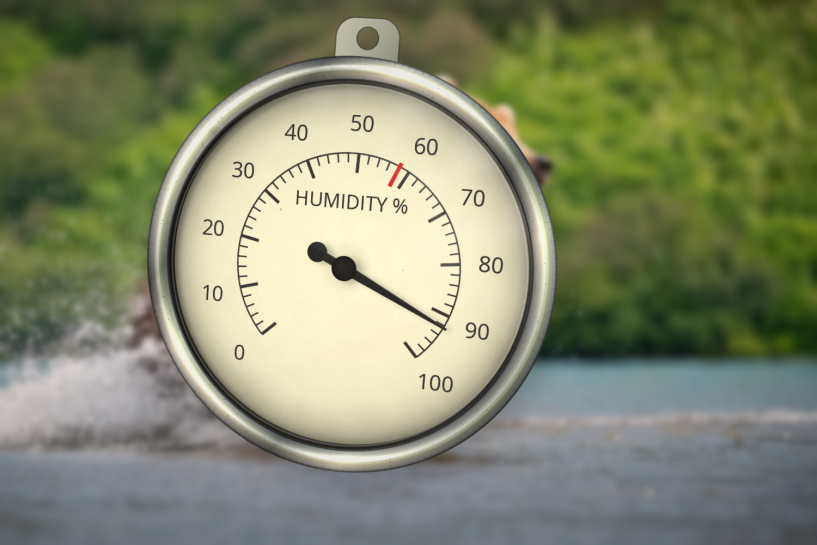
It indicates **92** %
